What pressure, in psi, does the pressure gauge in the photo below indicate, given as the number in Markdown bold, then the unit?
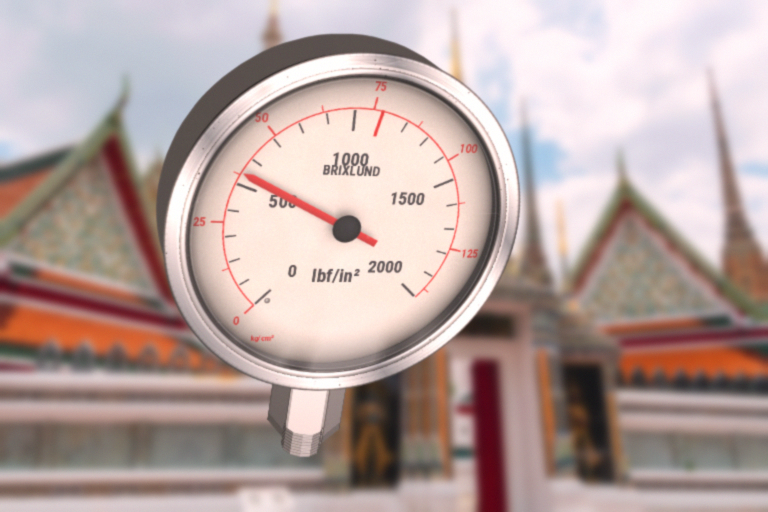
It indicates **550** psi
